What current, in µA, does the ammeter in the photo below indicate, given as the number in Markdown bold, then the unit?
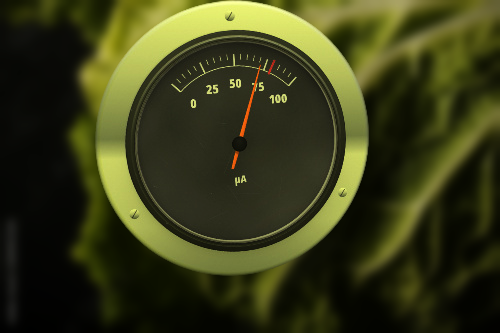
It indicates **70** µA
